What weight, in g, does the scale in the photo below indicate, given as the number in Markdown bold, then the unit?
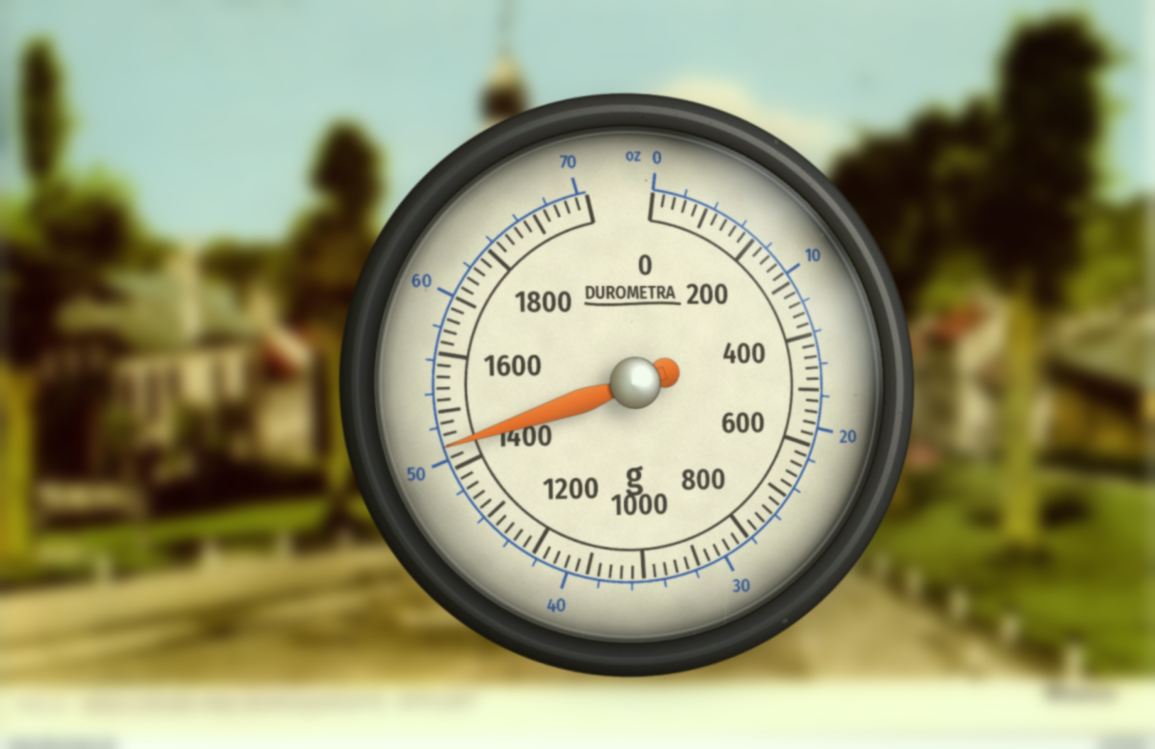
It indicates **1440** g
